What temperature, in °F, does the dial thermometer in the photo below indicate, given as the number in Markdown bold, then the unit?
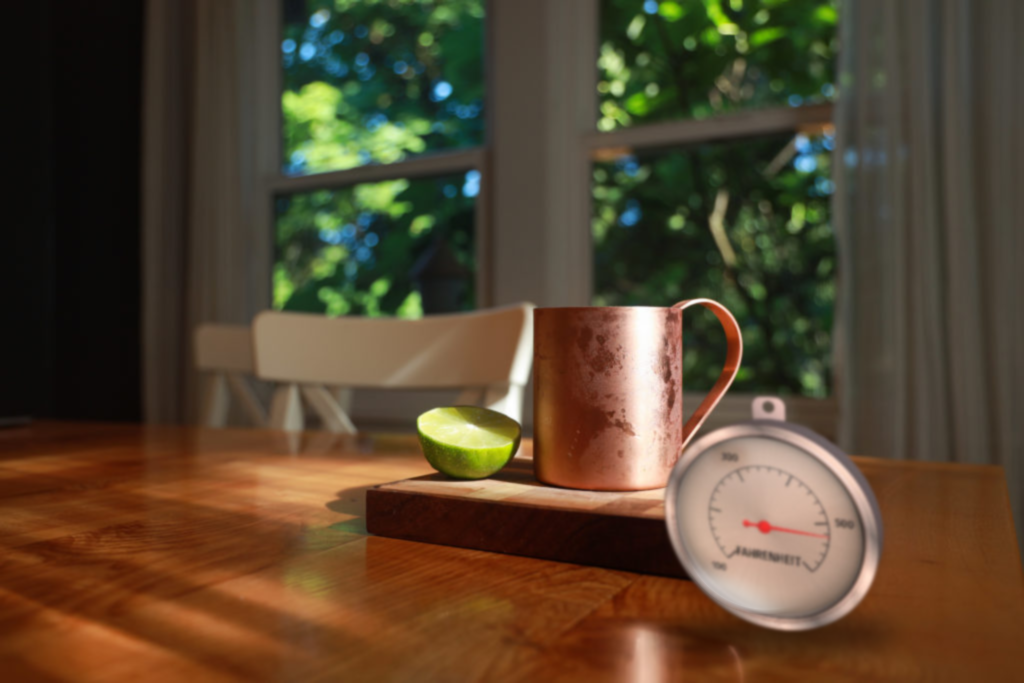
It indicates **520** °F
